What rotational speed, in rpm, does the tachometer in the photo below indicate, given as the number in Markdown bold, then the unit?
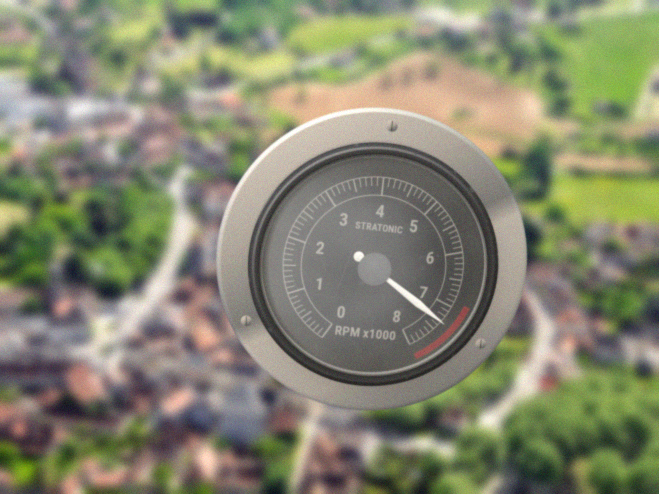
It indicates **7300** rpm
